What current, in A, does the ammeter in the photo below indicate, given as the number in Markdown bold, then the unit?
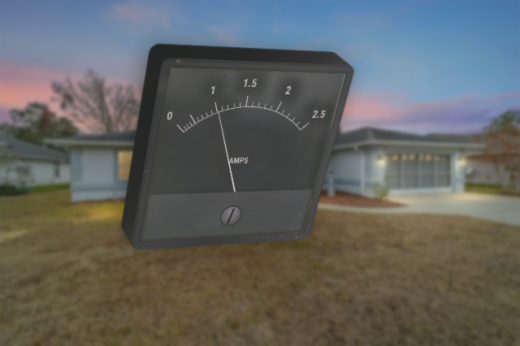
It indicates **1** A
